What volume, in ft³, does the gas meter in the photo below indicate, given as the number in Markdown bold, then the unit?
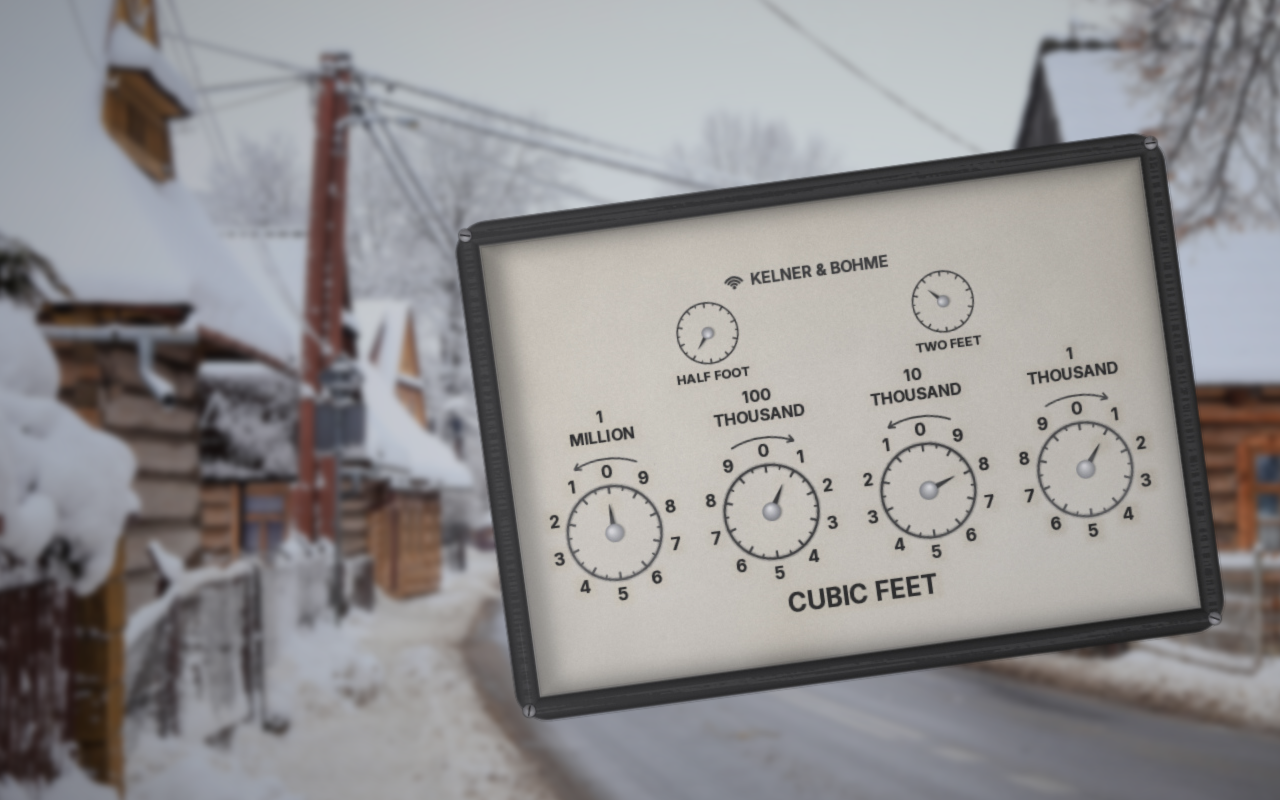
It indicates **8100** ft³
